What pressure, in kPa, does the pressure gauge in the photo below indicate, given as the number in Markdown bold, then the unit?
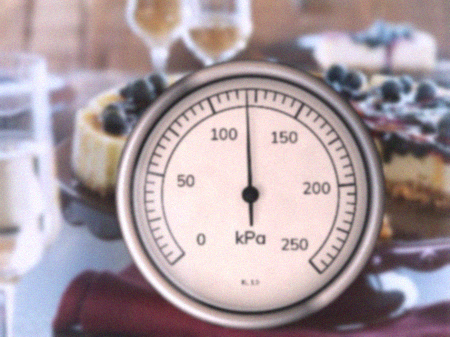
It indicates **120** kPa
